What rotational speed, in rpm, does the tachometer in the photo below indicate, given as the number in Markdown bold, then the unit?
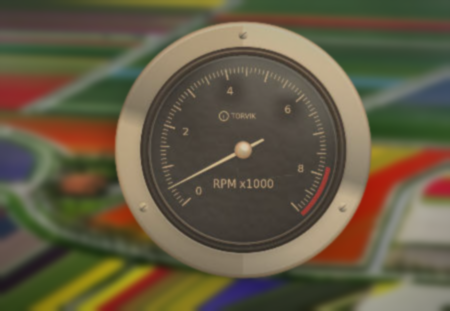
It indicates **500** rpm
